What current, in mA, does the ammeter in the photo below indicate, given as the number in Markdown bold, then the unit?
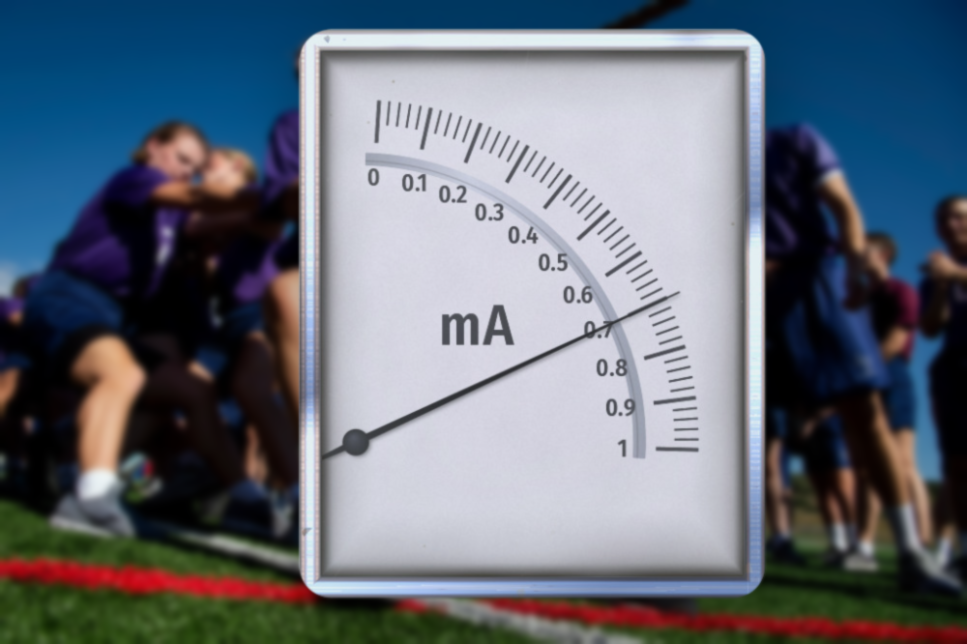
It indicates **0.7** mA
